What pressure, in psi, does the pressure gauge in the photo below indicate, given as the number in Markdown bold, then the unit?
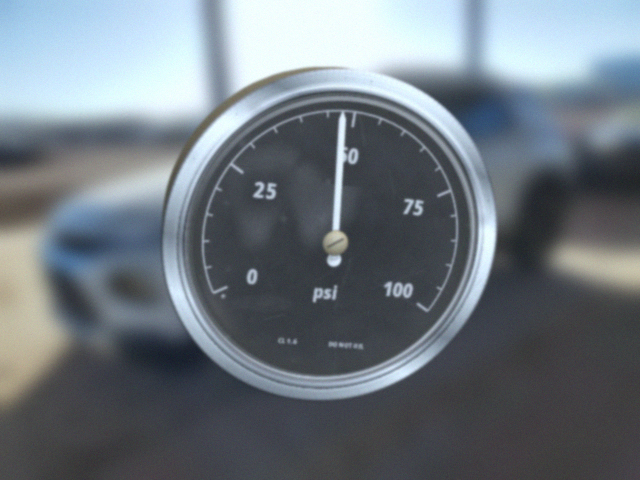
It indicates **47.5** psi
